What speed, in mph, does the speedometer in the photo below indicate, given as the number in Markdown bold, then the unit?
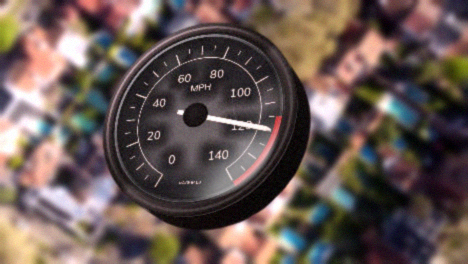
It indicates **120** mph
